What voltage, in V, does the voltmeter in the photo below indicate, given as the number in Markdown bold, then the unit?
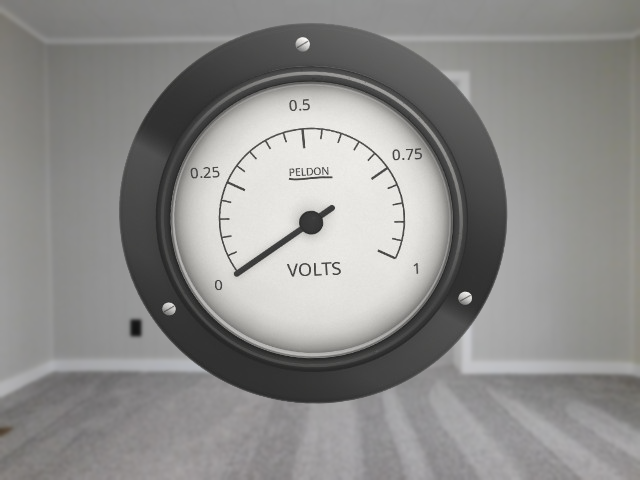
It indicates **0** V
